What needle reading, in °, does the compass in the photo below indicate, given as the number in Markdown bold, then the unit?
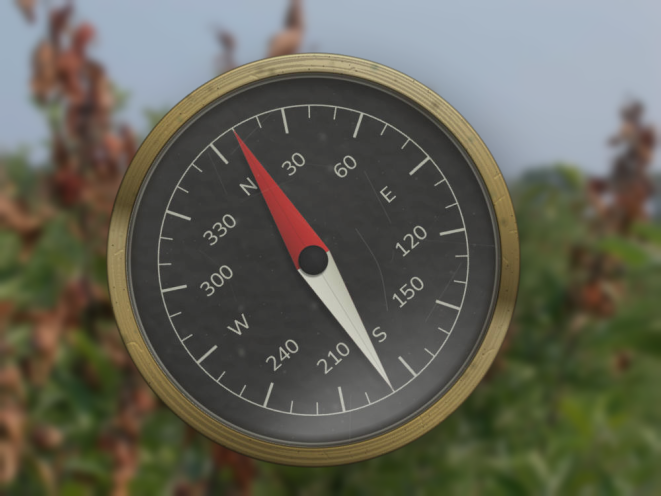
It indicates **10** °
